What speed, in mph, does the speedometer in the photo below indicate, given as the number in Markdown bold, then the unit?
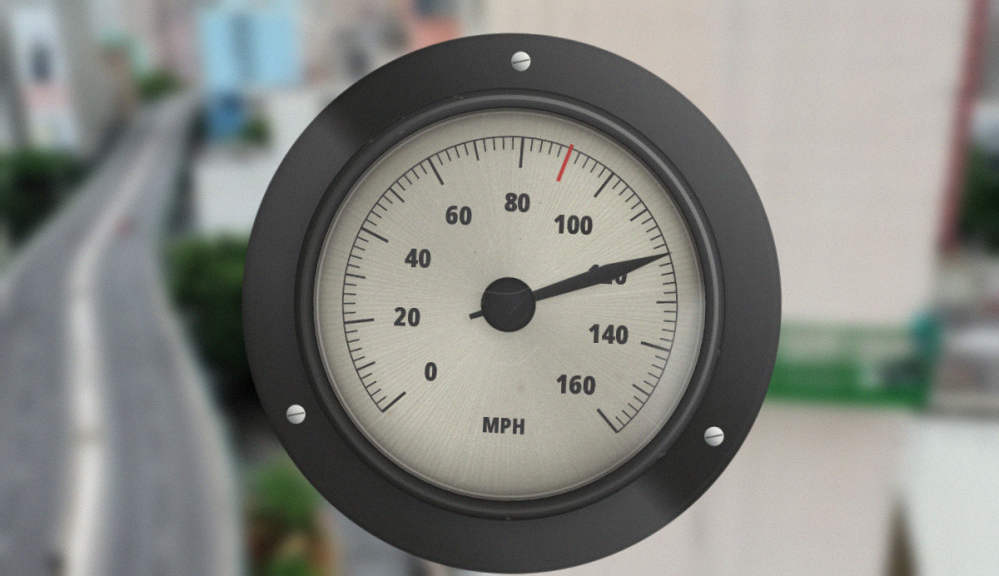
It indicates **120** mph
